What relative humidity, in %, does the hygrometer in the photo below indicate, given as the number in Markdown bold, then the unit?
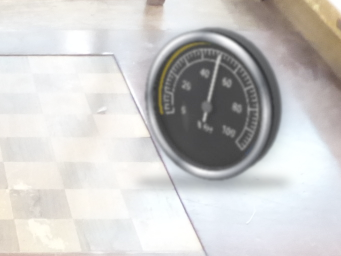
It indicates **50** %
